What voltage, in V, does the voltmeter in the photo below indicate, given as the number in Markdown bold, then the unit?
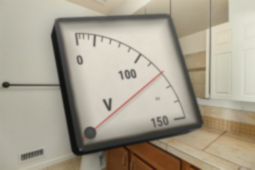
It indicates **120** V
